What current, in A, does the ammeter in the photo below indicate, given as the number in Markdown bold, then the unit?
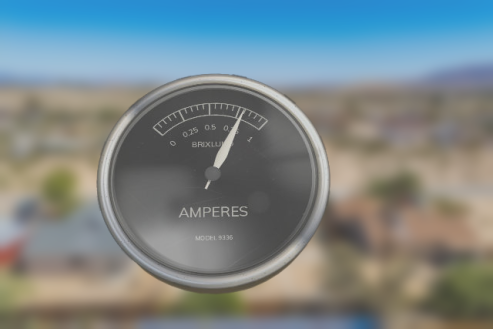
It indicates **0.8** A
